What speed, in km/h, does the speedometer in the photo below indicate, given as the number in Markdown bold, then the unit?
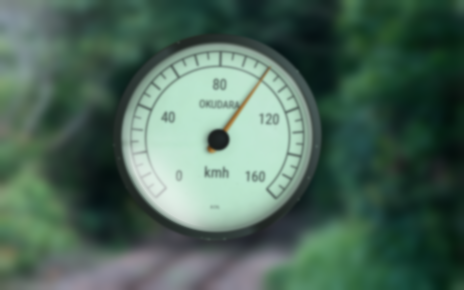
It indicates **100** km/h
